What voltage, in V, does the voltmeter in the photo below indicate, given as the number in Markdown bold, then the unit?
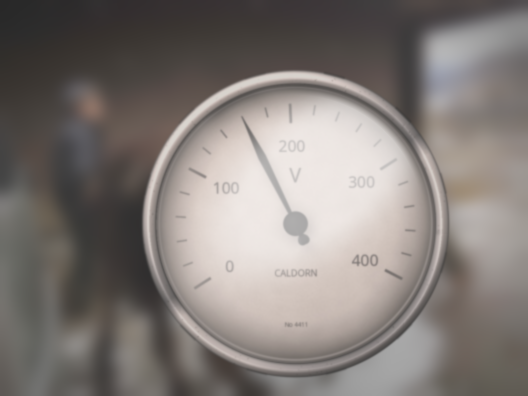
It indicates **160** V
